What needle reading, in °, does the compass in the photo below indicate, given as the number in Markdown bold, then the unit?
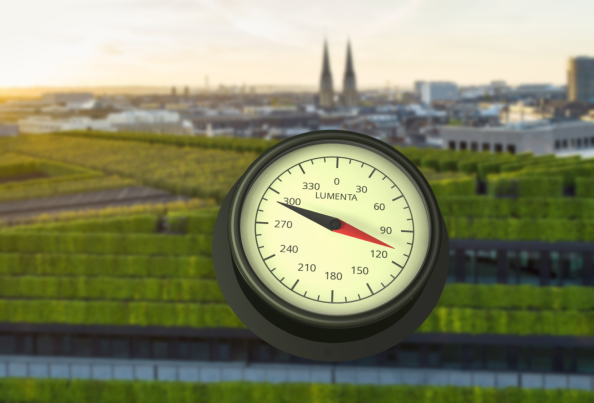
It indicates **110** °
